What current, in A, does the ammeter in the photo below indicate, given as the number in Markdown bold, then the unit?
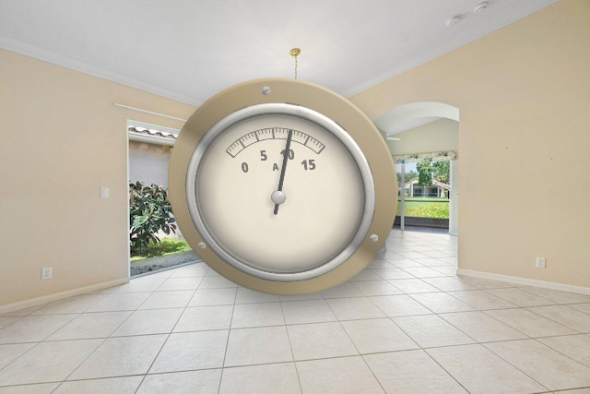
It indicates **10** A
